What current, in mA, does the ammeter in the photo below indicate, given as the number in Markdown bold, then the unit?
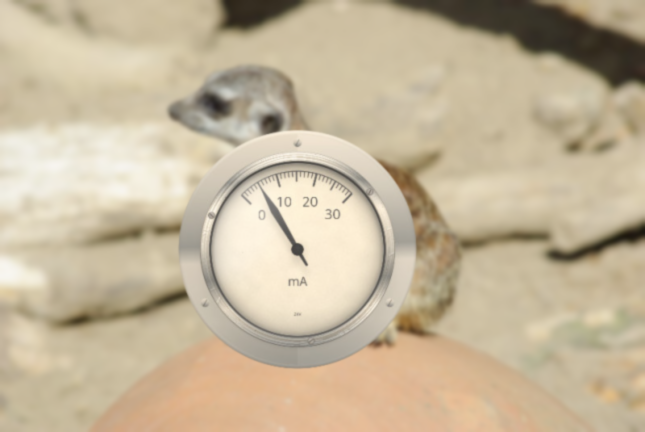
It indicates **5** mA
